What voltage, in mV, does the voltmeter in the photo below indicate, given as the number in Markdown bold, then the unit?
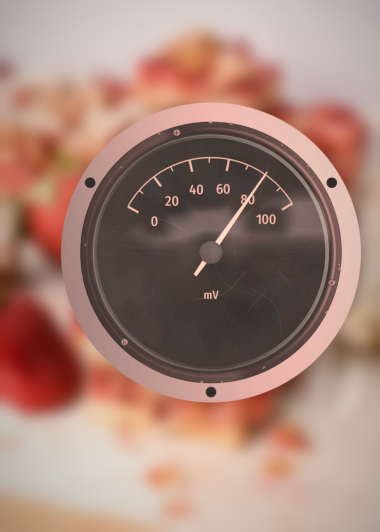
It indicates **80** mV
